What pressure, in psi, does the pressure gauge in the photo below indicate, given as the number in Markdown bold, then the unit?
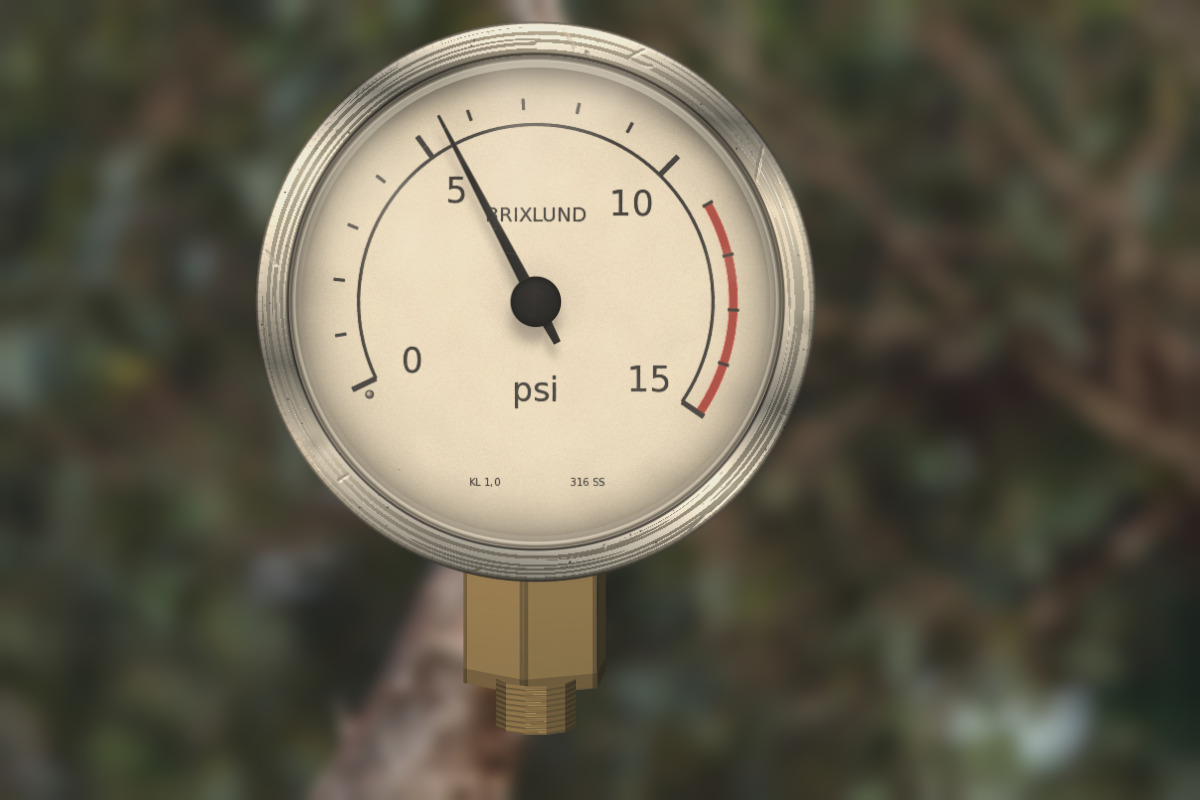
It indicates **5.5** psi
